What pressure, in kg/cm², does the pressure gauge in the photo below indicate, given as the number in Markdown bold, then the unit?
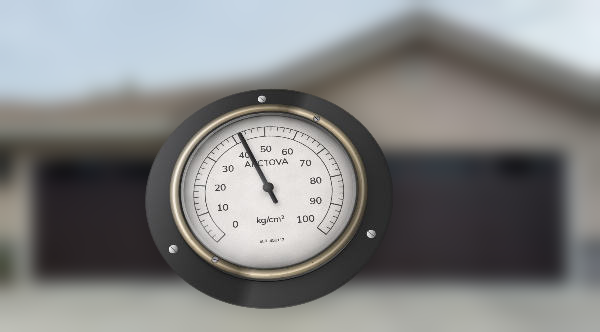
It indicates **42** kg/cm²
